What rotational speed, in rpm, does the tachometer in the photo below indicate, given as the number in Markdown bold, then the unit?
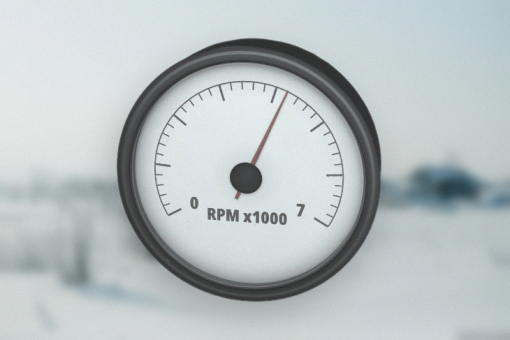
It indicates **4200** rpm
